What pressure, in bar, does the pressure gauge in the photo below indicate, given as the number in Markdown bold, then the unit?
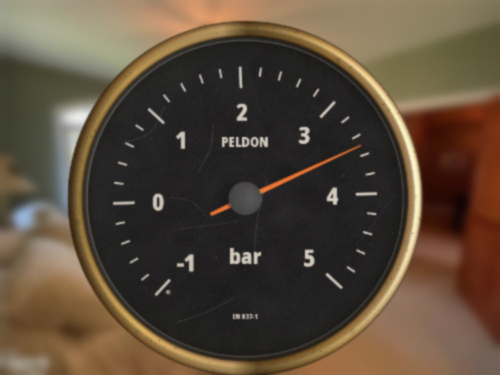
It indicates **3.5** bar
